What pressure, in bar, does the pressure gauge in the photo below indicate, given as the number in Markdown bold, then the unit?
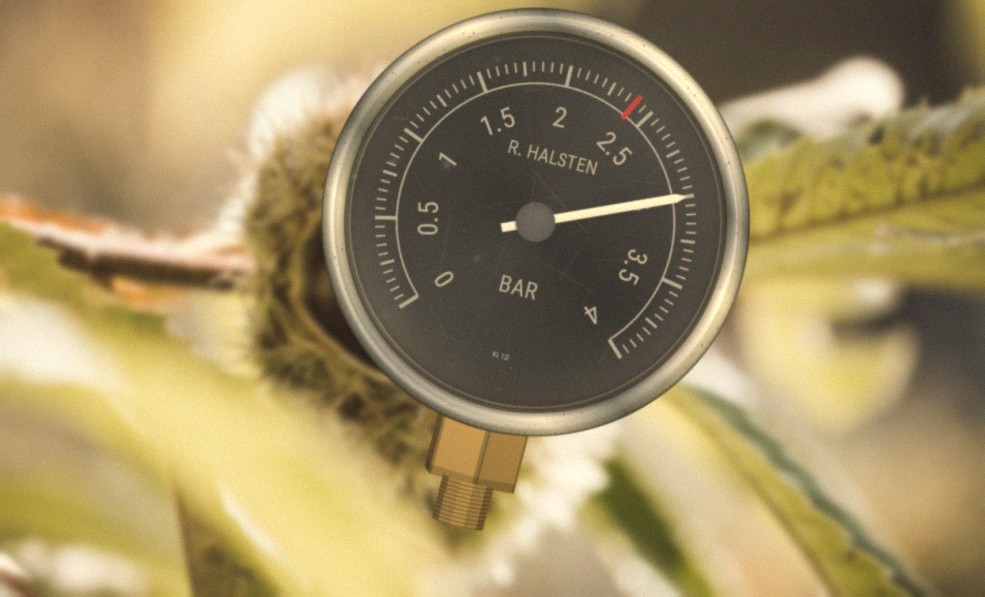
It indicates **3** bar
